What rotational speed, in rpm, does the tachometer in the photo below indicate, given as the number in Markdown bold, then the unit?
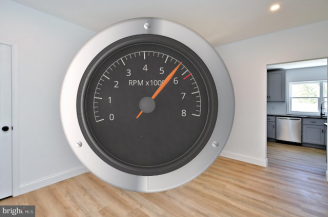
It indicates **5600** rpm
